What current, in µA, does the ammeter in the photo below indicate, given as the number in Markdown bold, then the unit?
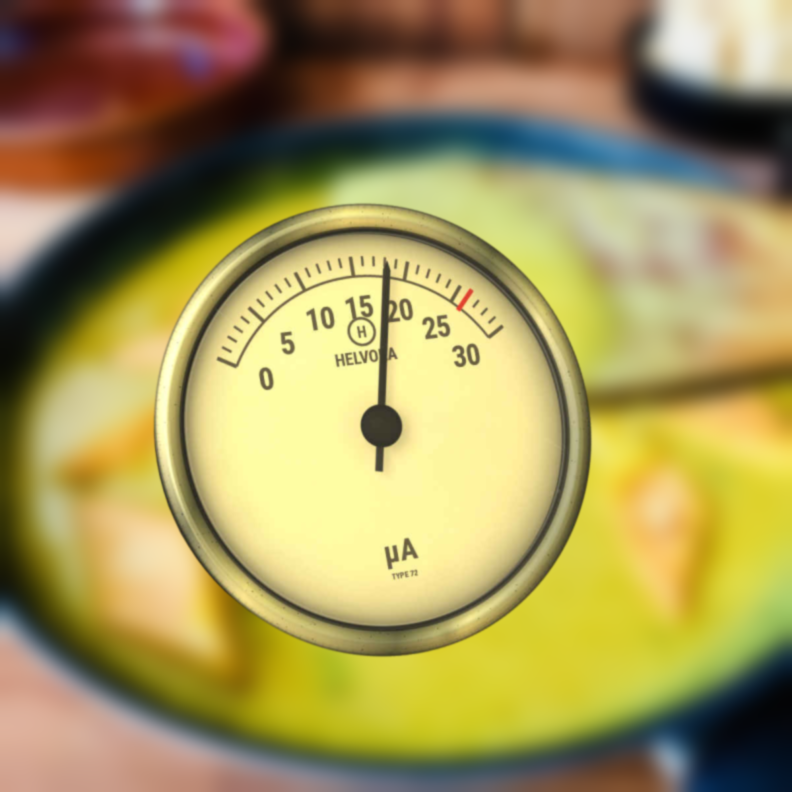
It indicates **18** µA
